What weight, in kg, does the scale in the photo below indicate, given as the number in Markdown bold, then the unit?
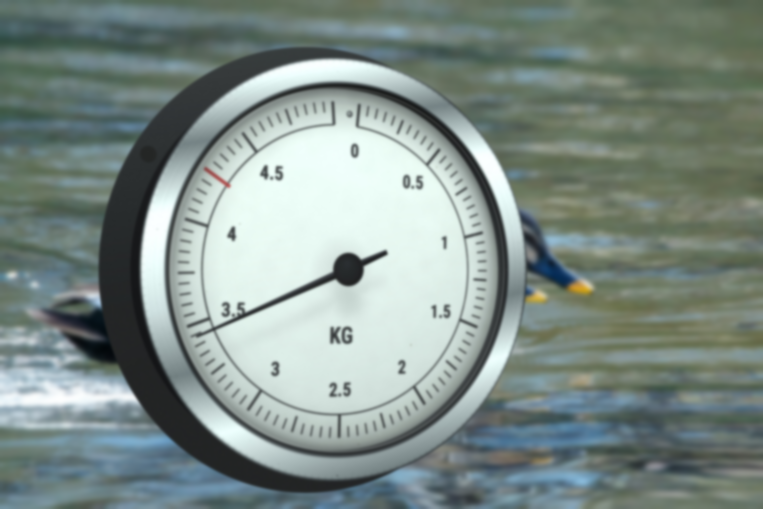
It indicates **3.45** kg
